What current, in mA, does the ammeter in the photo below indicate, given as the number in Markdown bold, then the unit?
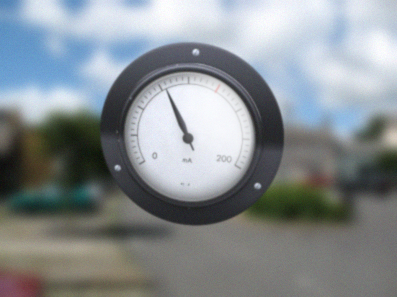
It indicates **80** mA
